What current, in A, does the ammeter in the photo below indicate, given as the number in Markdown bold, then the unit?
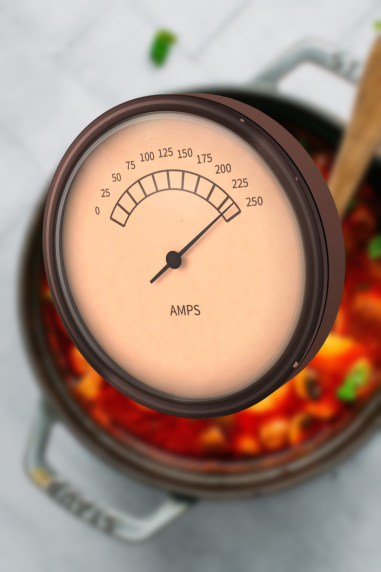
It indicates **237.5** A
